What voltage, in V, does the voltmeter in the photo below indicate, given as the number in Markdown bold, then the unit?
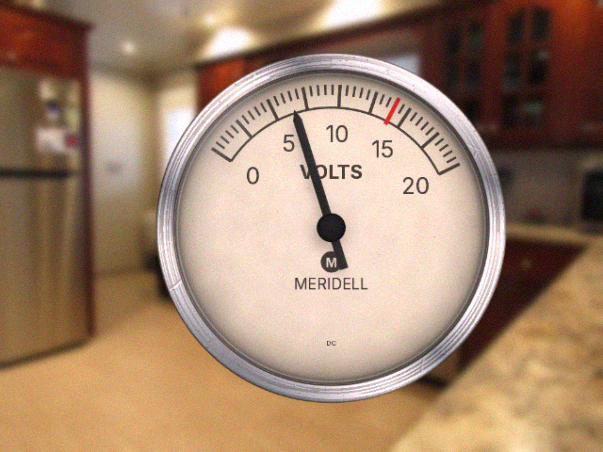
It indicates **6.5** V
